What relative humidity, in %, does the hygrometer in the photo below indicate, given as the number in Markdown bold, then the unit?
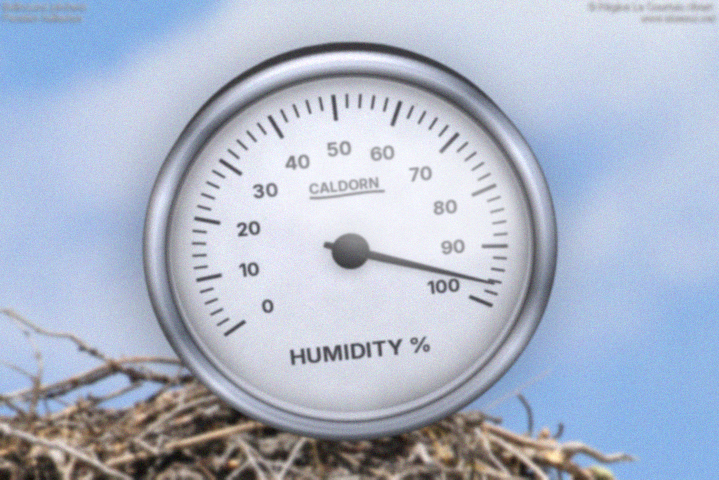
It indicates **96** %
